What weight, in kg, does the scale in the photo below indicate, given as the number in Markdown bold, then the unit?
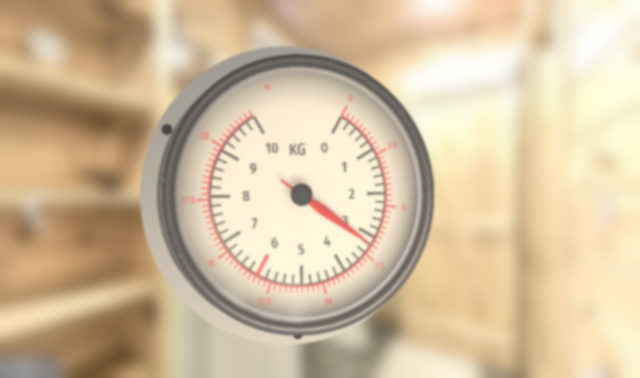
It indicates **3.2** kg
